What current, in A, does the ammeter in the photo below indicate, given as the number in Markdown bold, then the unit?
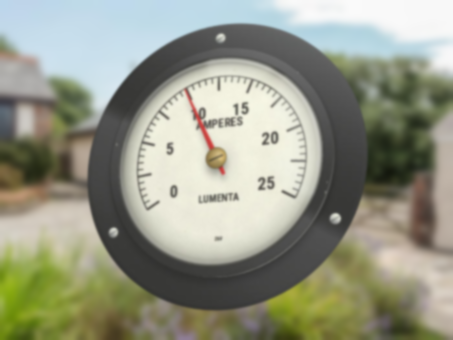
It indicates **10** A
